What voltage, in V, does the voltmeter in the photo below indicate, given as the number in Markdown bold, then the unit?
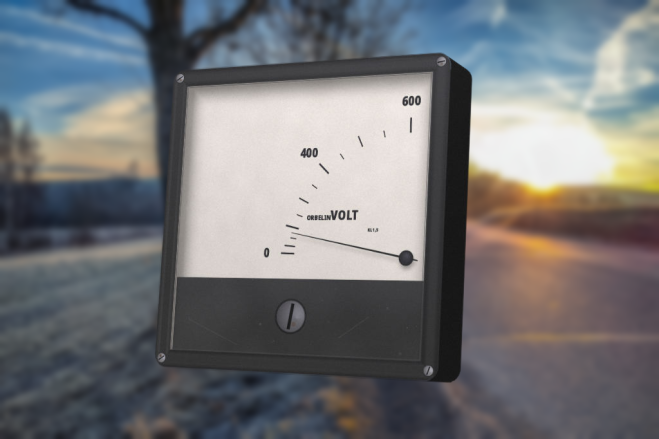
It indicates **175** V
